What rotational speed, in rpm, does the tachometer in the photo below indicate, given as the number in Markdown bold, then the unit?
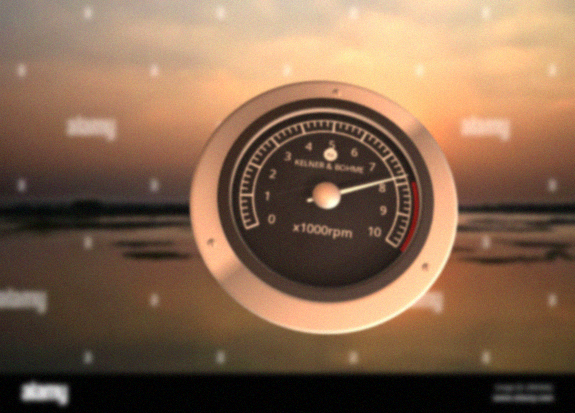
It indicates **7800** rpm
